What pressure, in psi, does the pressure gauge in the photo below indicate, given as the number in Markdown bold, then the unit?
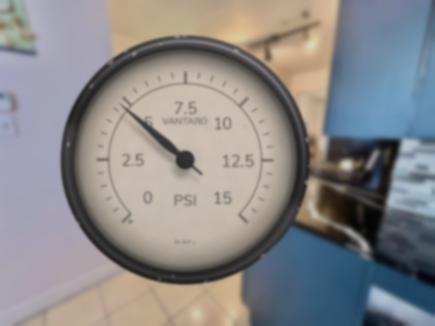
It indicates **4.75** psi
